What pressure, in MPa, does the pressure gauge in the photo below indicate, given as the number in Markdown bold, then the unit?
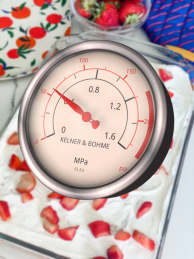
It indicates **0.4** MPa
